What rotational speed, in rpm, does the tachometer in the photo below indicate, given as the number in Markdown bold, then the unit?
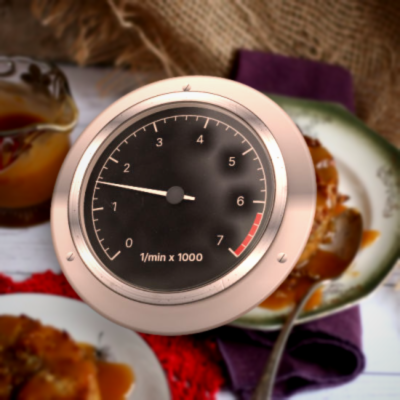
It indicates **1500** rpm
